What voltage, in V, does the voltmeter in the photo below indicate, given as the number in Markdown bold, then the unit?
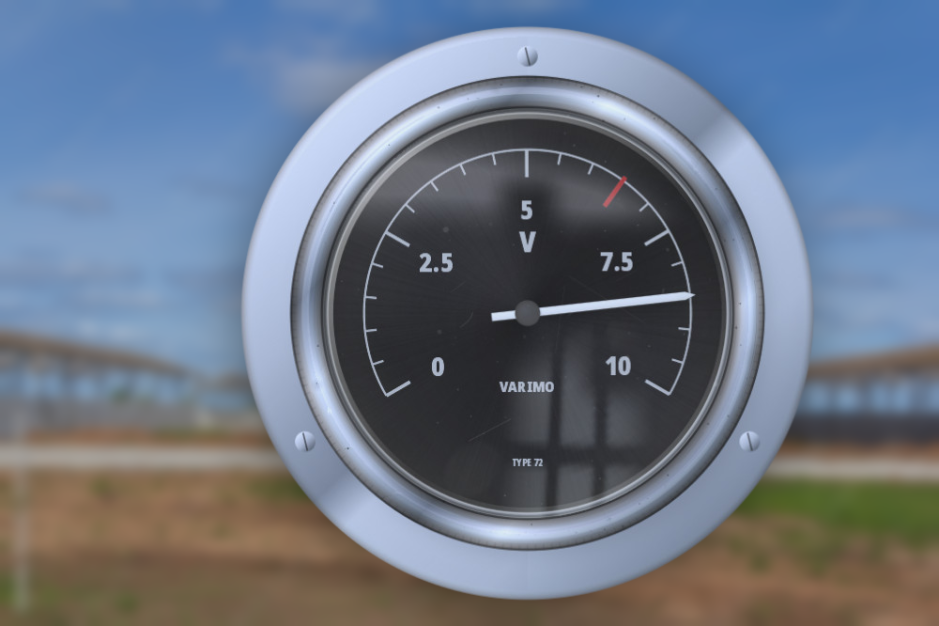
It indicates **8.5** V
